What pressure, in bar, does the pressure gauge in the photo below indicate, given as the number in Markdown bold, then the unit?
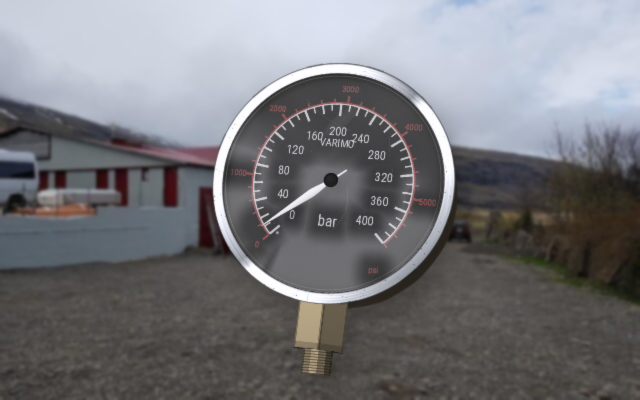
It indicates **10** bar
